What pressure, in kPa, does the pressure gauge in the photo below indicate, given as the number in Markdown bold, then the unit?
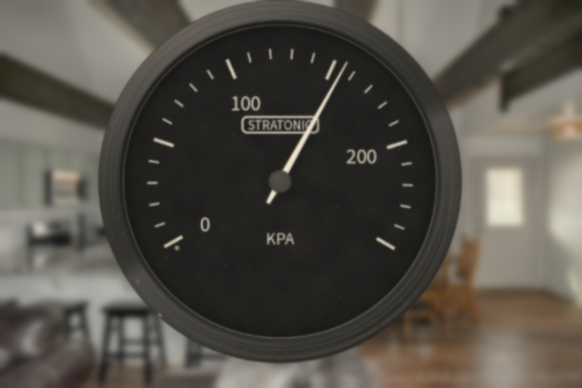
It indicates **155** kPa
